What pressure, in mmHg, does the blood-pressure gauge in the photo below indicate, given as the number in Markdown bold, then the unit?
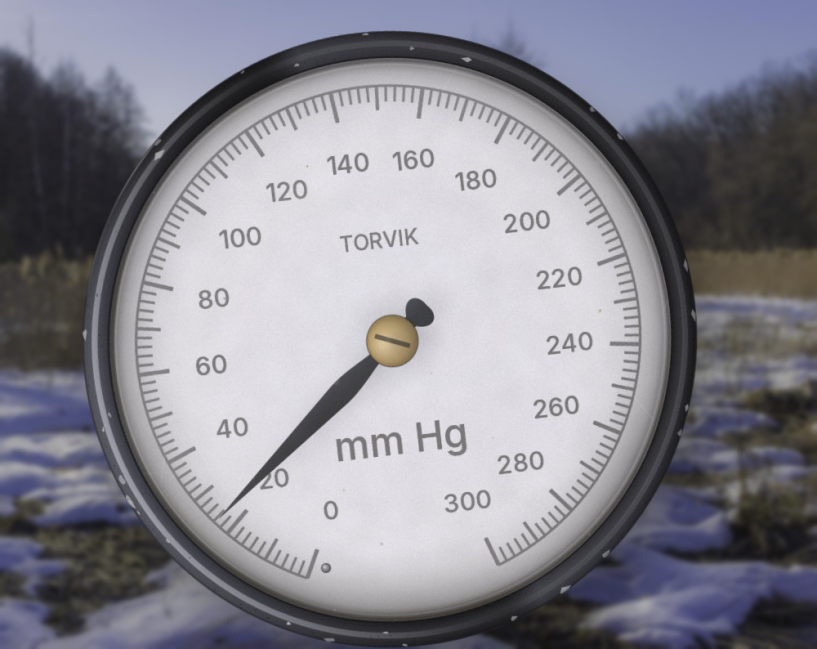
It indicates **24** mmHg
